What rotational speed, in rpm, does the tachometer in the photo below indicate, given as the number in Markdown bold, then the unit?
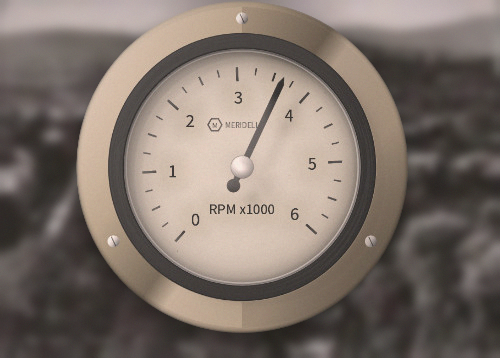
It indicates **3625** rpm
